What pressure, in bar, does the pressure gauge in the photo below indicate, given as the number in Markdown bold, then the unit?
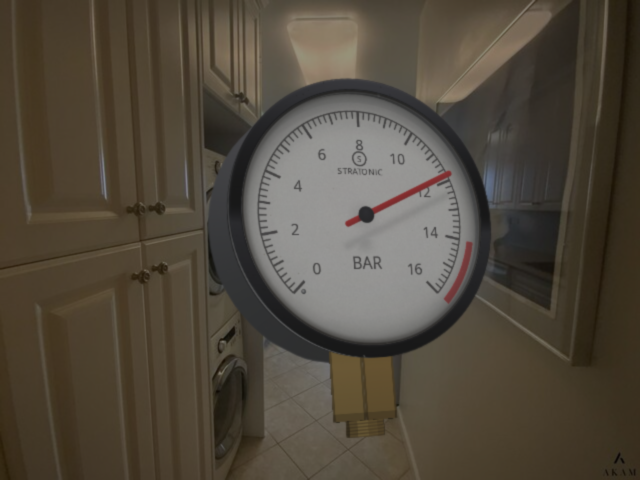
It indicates **11.8** bar
